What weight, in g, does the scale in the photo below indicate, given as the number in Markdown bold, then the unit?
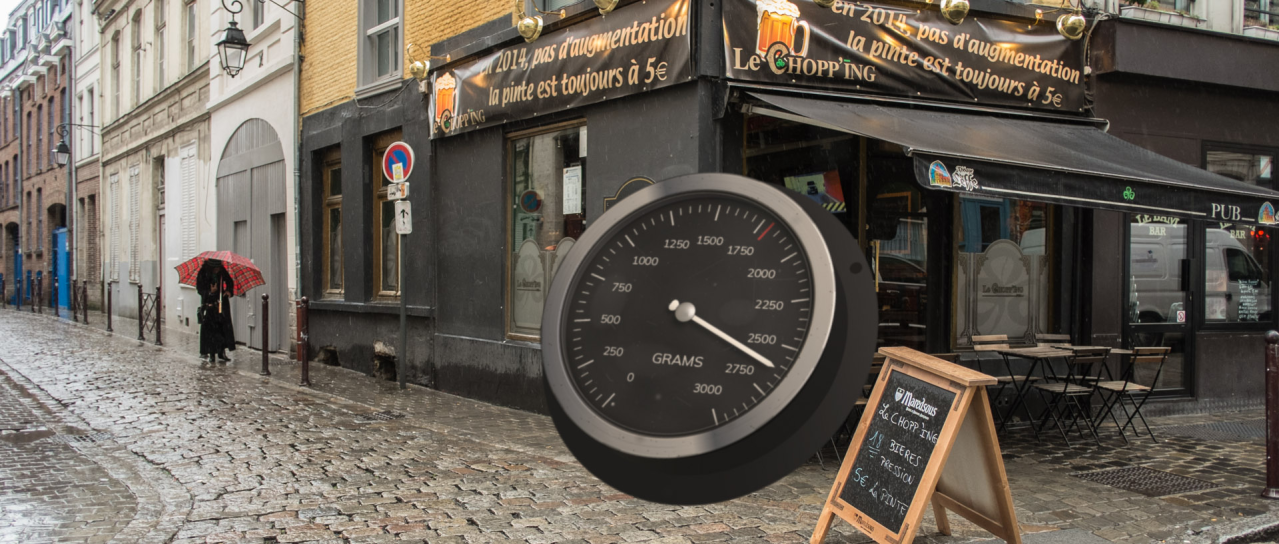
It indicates **2625** g
